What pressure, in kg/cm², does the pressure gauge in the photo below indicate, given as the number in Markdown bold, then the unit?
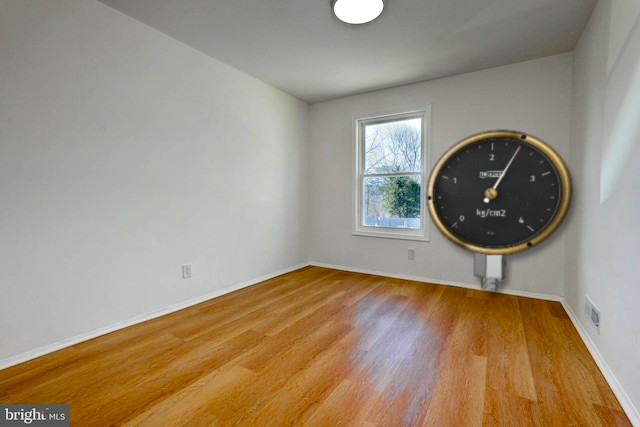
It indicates **2.4** kg/cm²
